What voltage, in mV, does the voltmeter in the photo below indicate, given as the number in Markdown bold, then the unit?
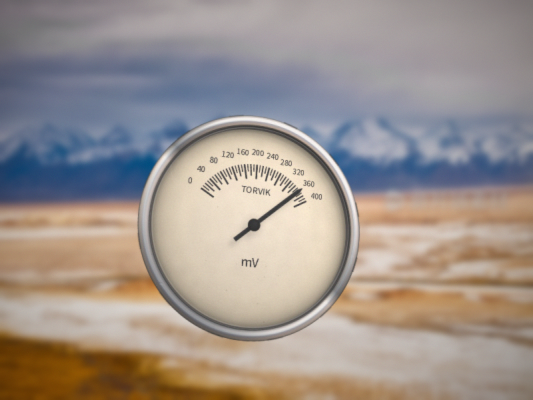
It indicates **360** mV
